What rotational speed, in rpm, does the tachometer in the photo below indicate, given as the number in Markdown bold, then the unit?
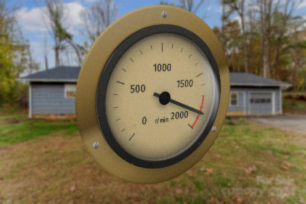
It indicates **1850** rpm
